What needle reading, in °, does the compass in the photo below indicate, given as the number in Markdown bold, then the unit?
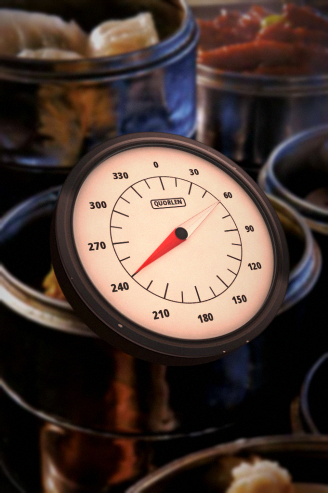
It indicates **240** °
